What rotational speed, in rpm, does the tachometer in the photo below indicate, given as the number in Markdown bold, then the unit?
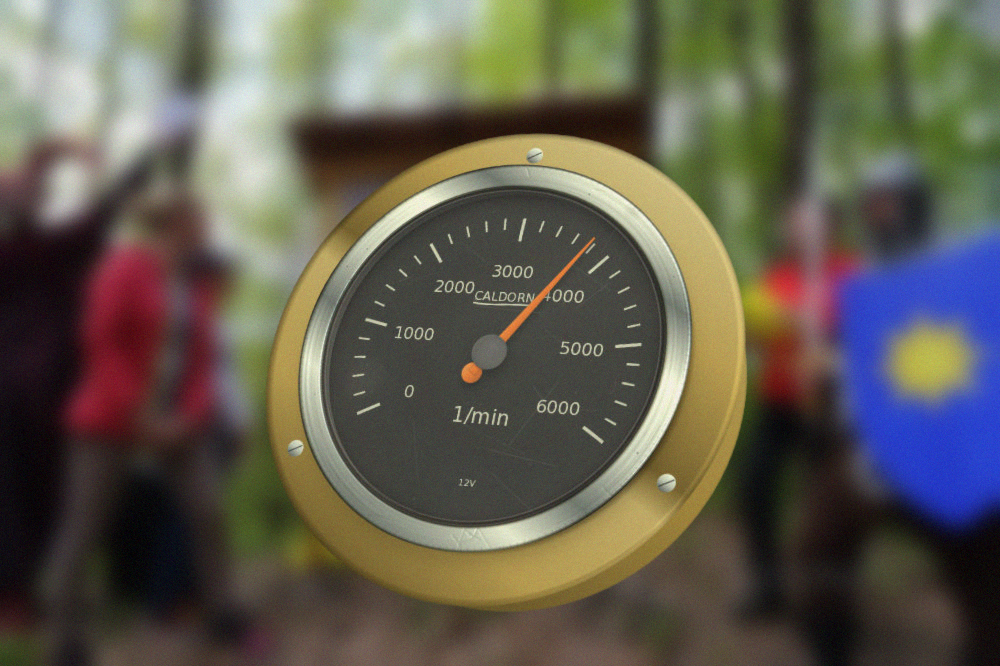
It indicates **3800** rpm
